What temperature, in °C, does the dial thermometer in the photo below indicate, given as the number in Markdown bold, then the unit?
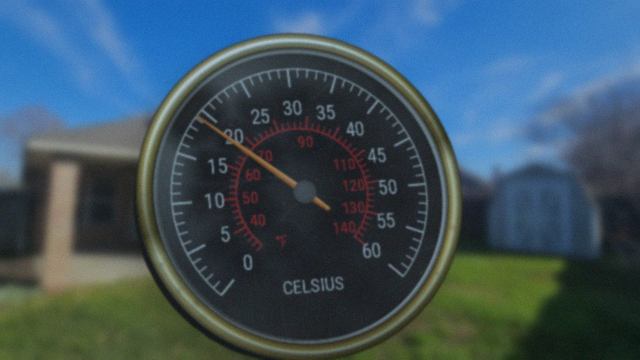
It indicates **19** °C
